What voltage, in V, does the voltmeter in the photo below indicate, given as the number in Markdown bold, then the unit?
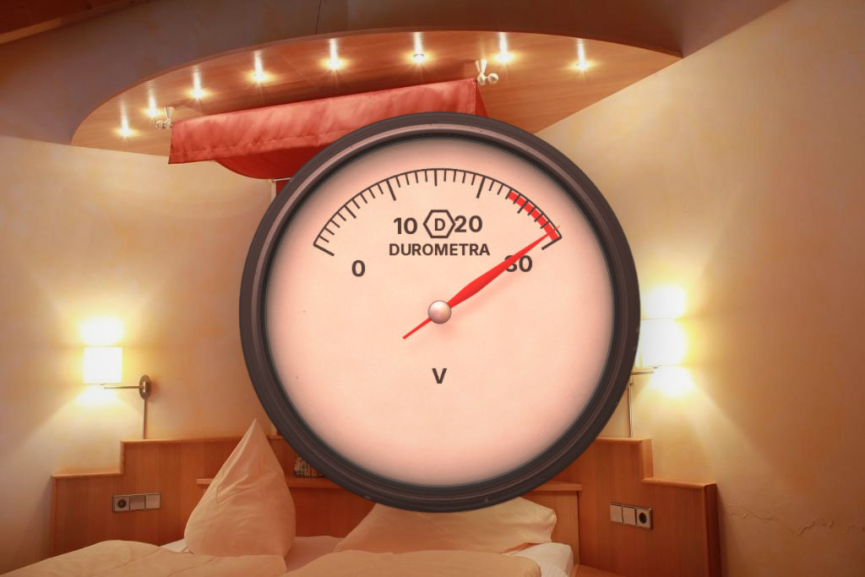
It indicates **29** V
